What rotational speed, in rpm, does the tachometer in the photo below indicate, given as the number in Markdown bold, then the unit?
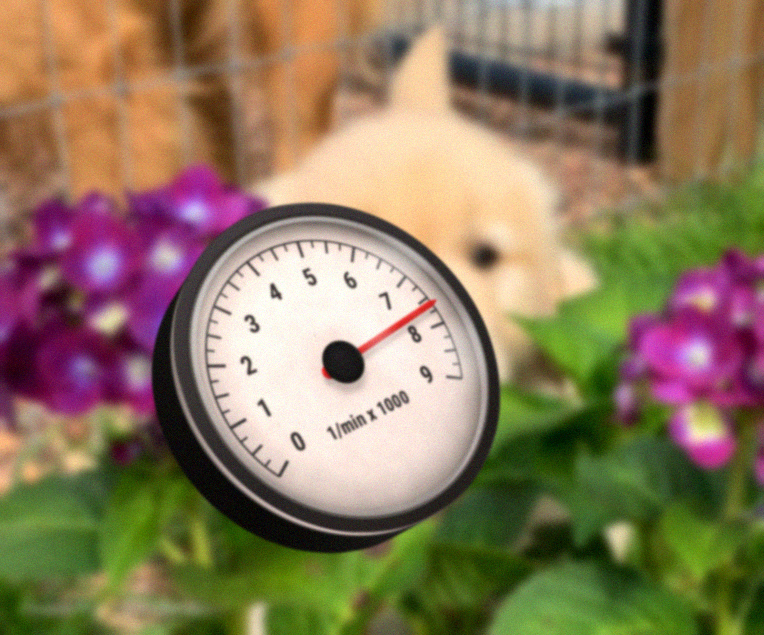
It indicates **7625** rpm
